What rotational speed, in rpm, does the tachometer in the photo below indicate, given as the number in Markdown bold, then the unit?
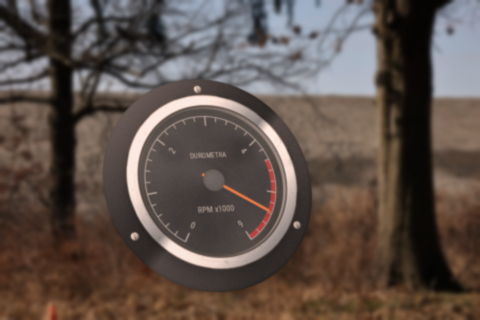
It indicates **5400** rpm
